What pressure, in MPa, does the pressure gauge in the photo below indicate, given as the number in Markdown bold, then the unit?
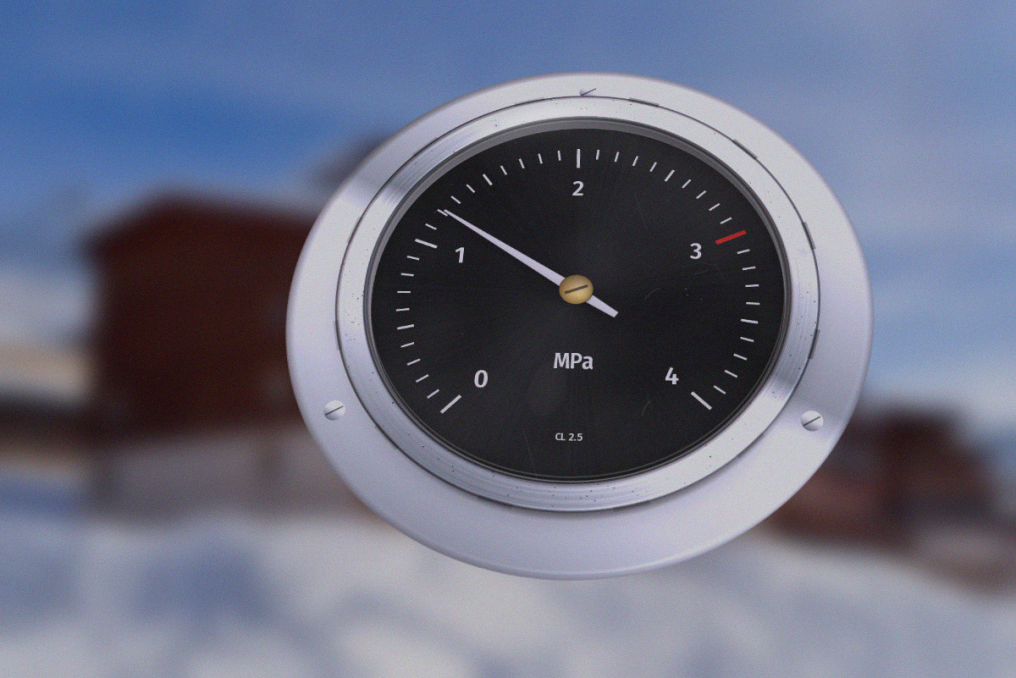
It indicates **1.2** MPa
